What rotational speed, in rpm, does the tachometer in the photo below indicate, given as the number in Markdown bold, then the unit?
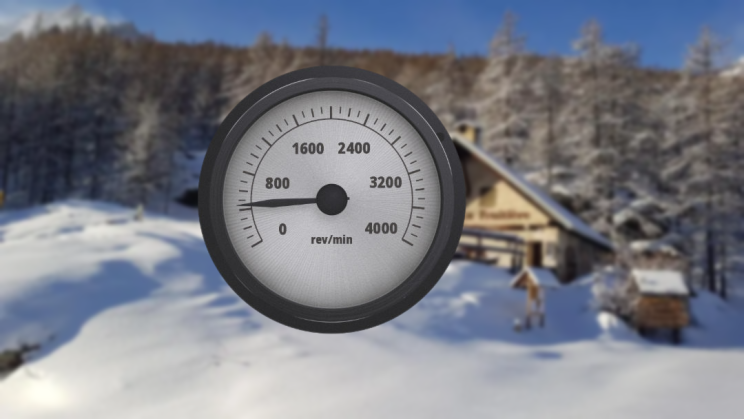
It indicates **450** rpm
